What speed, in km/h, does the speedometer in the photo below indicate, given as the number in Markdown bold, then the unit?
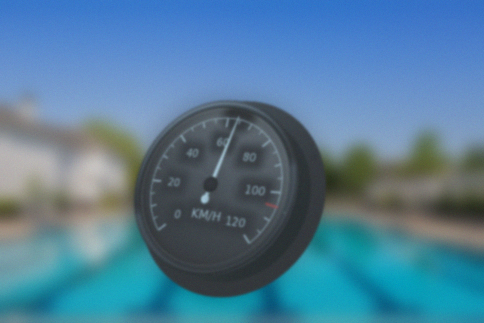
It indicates **65** km/h
